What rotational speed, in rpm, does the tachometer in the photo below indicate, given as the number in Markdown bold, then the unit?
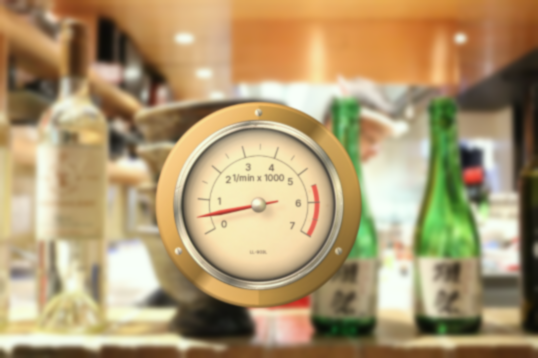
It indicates **500** rpm
